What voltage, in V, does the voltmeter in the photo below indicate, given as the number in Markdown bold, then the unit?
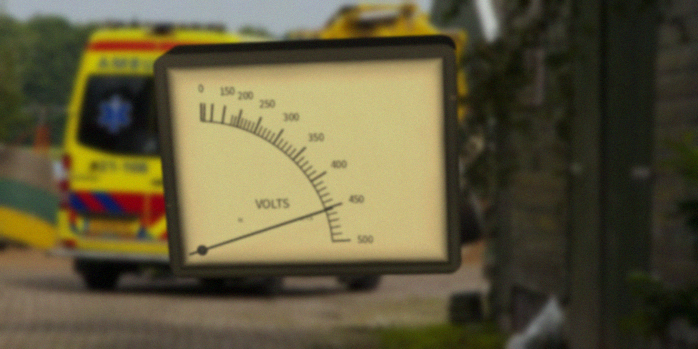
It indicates **450** V
